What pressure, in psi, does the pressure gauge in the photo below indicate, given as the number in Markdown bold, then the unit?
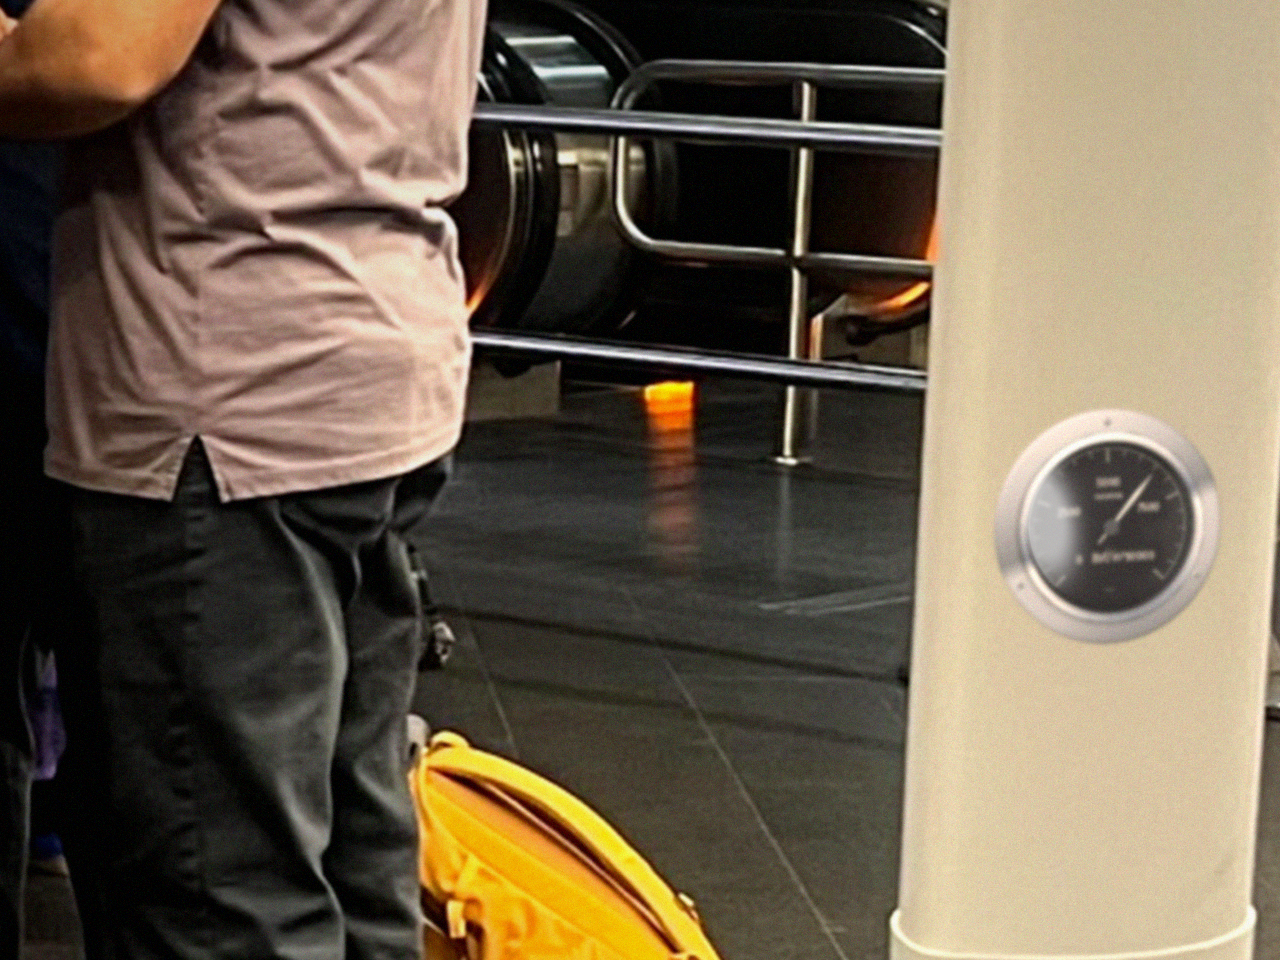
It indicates **6500** psi
